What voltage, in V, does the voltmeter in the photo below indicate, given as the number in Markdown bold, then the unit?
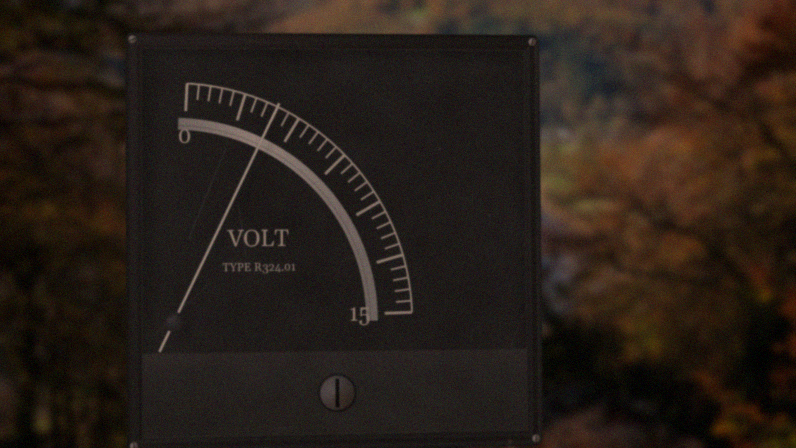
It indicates **4** V
